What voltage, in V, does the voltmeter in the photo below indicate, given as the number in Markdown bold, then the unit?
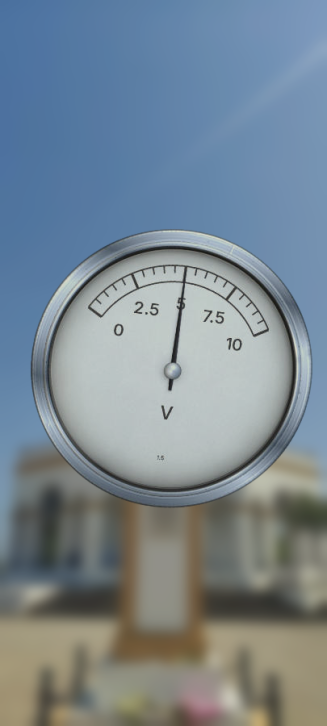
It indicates **5** V
